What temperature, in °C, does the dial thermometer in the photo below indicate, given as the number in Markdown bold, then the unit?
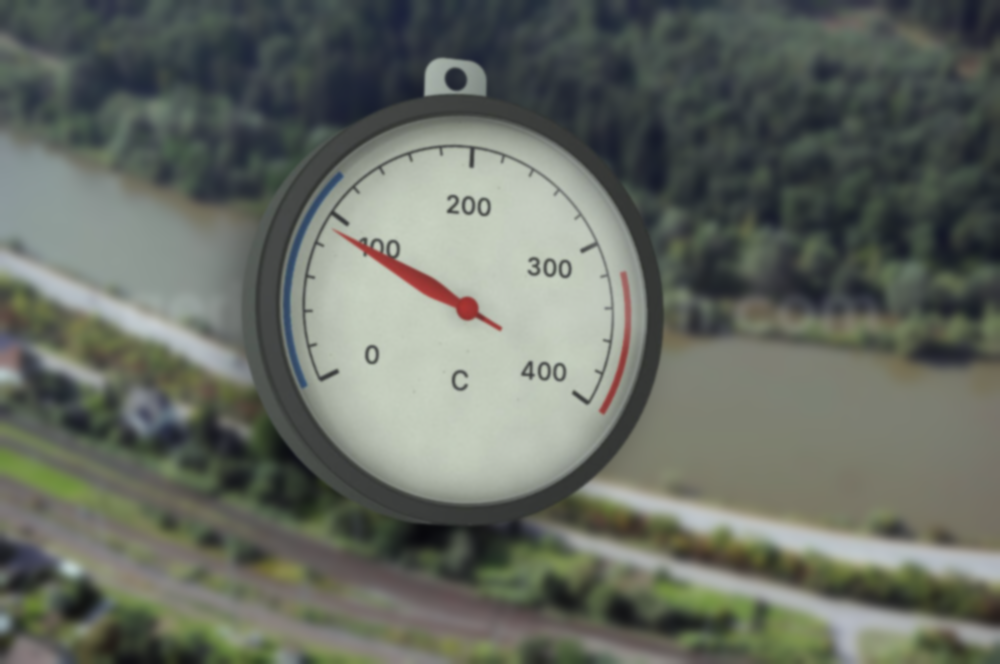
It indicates **90** °C
